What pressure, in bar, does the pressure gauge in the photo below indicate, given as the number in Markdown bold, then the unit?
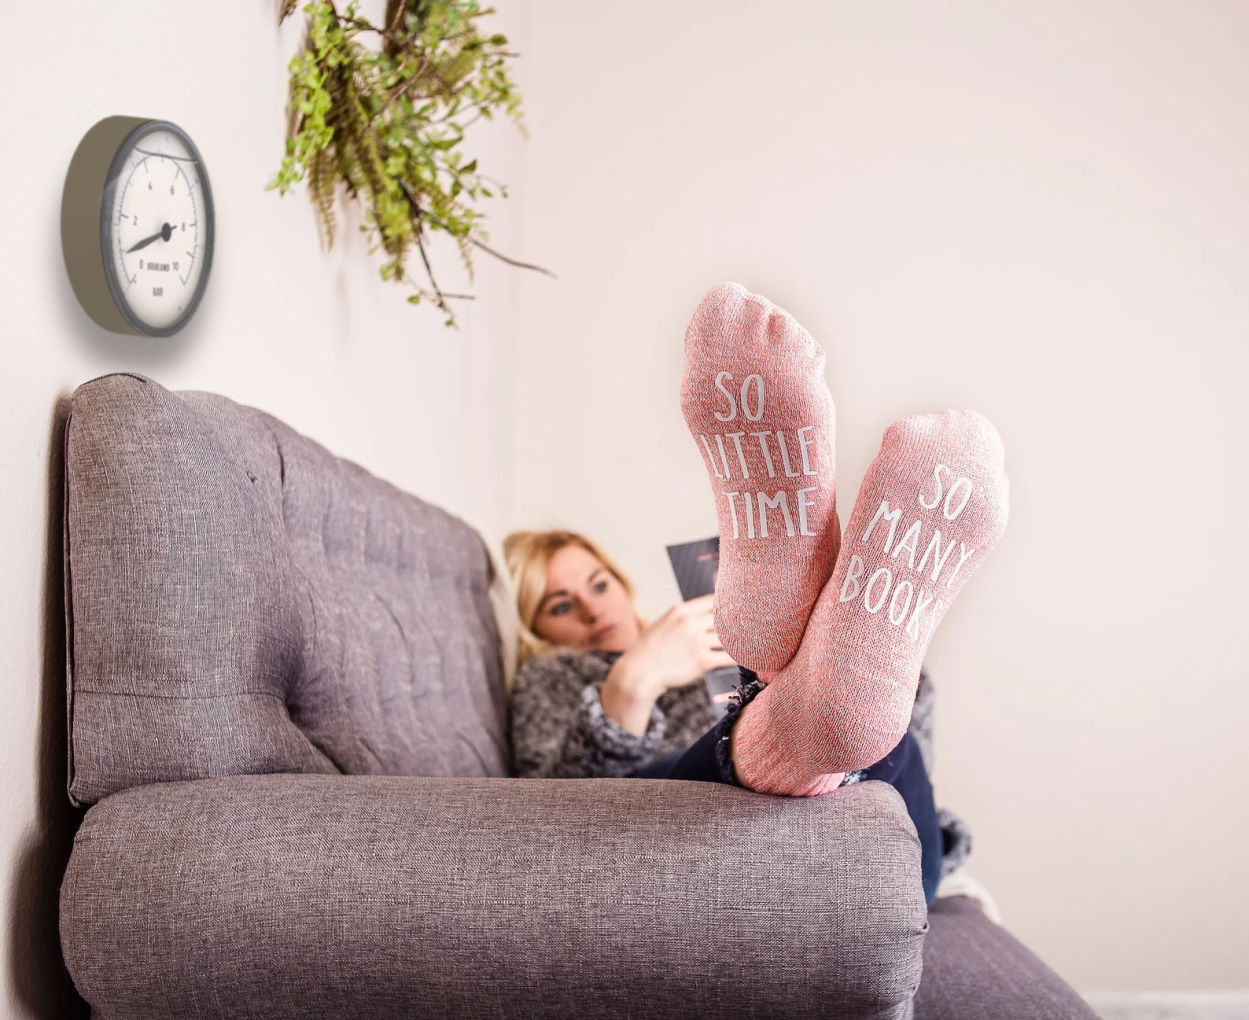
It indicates **1** bar
